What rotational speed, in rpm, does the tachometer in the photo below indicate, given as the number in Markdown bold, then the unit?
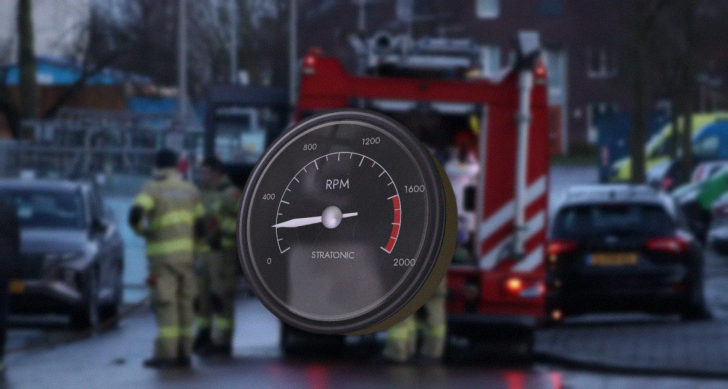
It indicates **200** rpm
